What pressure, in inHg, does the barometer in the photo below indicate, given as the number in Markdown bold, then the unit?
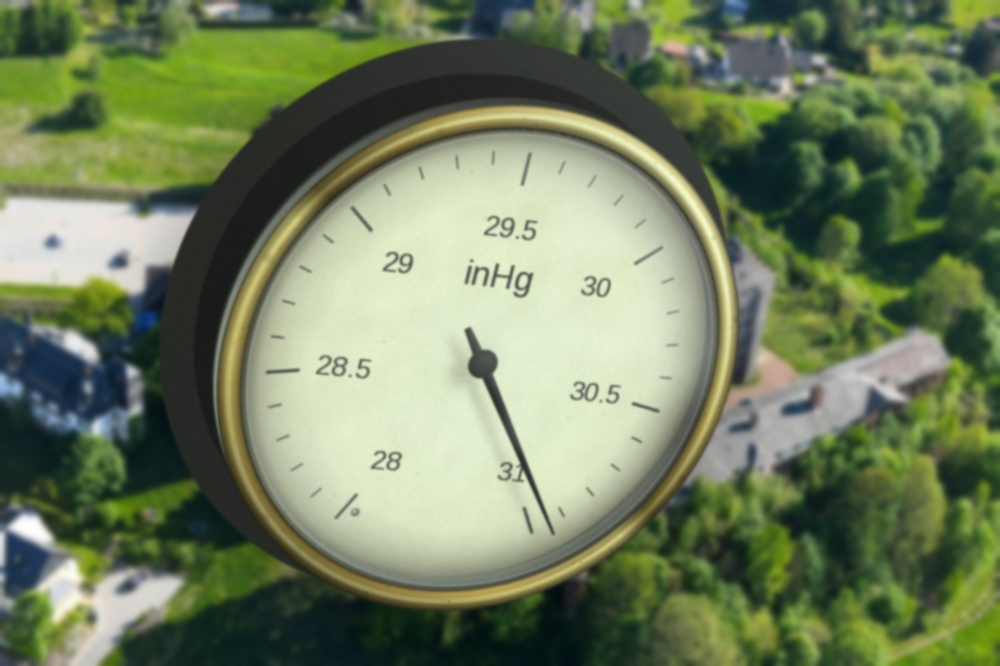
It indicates **30.95** inHg
